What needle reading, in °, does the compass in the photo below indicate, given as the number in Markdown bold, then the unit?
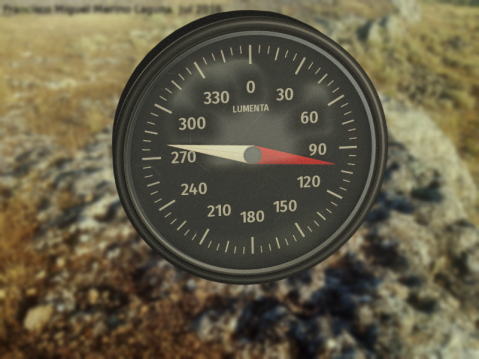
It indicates **100** °
